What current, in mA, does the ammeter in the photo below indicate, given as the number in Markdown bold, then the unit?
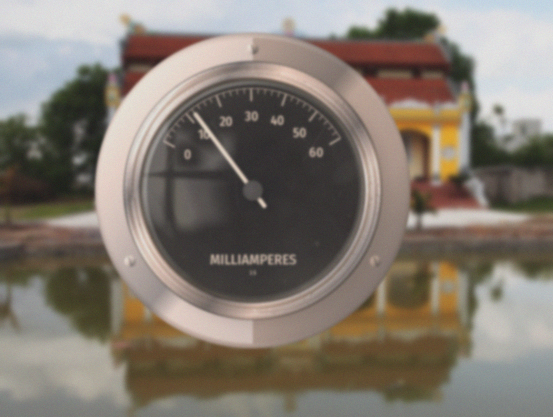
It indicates **12** mA
